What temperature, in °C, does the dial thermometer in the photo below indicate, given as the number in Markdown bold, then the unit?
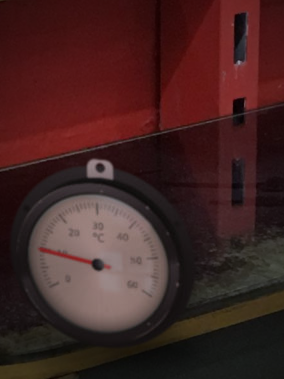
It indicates **10** °C
